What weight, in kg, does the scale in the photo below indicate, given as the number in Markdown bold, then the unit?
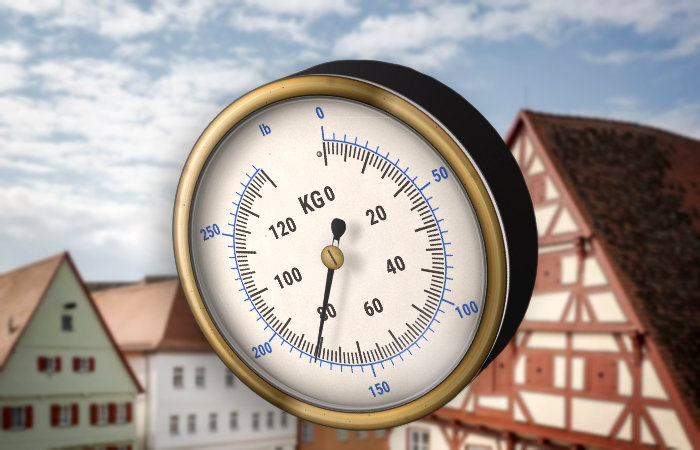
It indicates **80** kg
